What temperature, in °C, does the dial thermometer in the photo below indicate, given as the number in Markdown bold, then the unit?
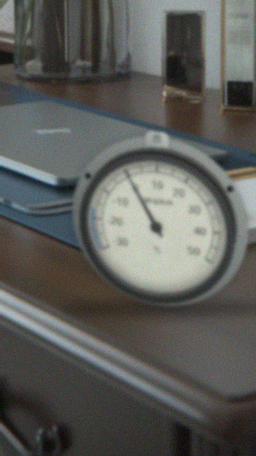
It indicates **0** °C
